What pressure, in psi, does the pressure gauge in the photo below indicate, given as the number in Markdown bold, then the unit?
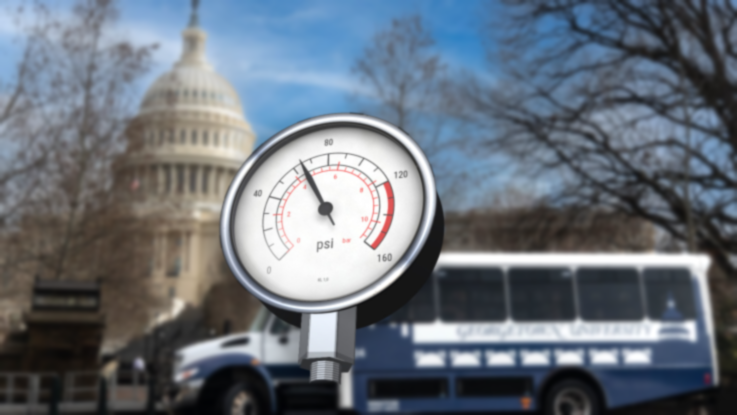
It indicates **65** psi
